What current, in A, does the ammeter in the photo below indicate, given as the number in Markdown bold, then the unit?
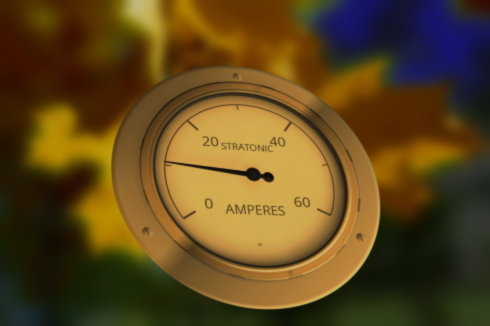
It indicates **10** A
